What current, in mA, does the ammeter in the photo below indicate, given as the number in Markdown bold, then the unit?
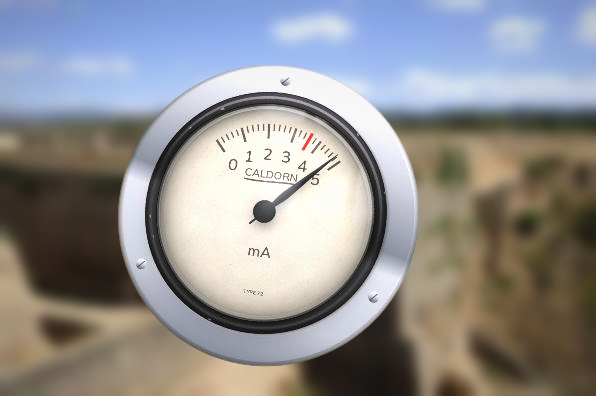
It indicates **4.8** mA
